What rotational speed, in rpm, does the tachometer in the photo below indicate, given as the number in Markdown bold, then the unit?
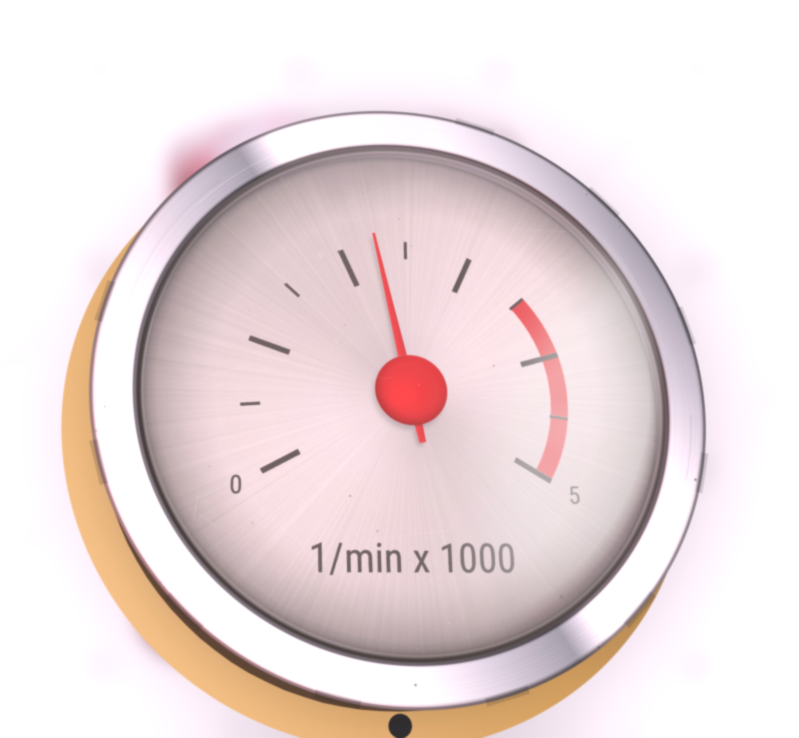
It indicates **2250** rpm
